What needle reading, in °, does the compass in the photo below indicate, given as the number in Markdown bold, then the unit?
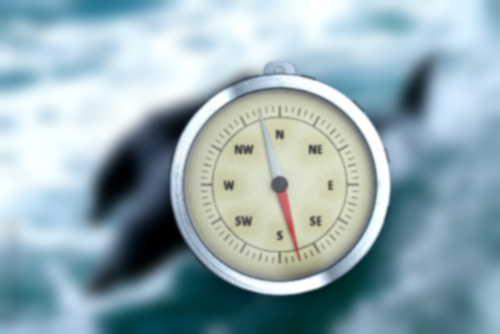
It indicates **165** °
